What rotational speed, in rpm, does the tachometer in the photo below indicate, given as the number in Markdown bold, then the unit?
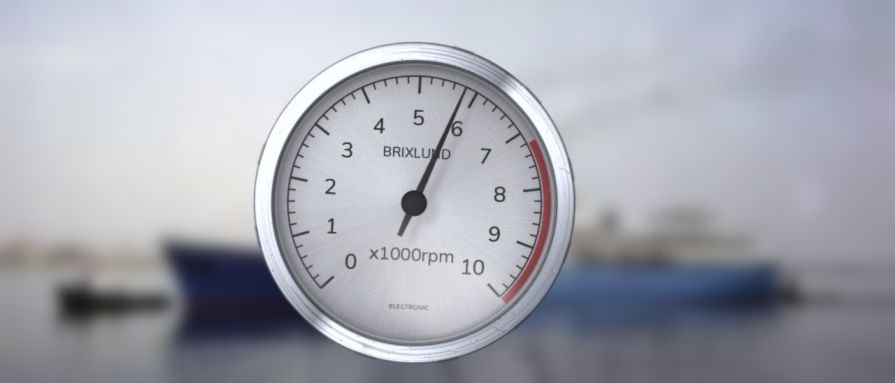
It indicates **5800** rpm
